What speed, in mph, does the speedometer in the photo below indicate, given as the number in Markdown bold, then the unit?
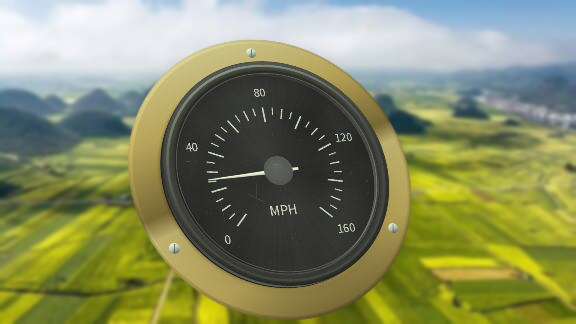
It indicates **25** mph
